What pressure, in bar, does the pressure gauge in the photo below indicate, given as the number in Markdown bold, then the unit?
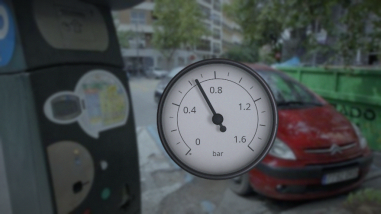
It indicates **0.65** bar
